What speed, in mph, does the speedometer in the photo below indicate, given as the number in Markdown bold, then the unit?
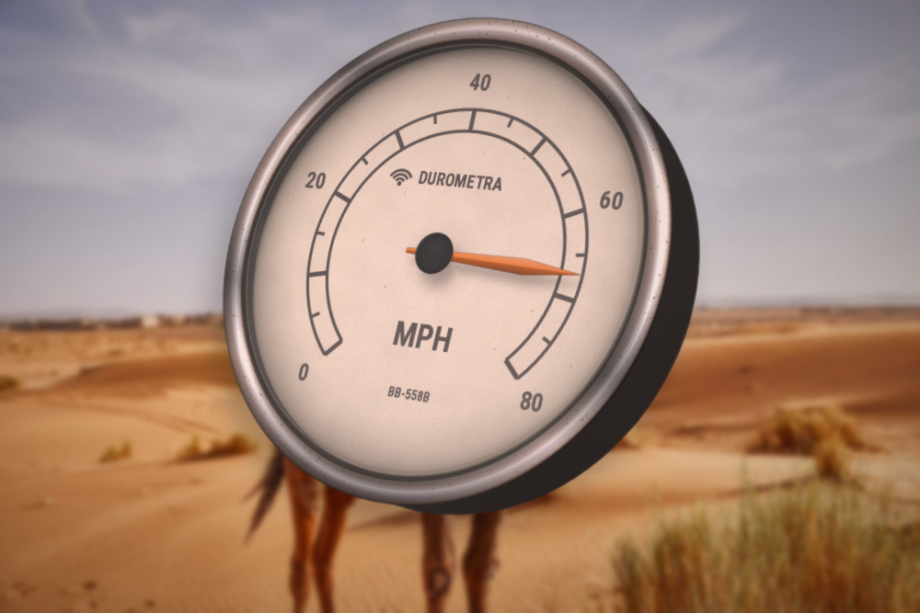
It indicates **67.5** mph
